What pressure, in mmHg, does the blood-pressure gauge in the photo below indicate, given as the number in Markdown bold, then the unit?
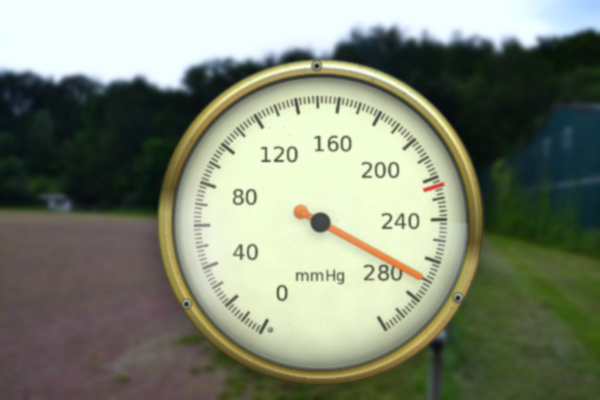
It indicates **270** mmHg
